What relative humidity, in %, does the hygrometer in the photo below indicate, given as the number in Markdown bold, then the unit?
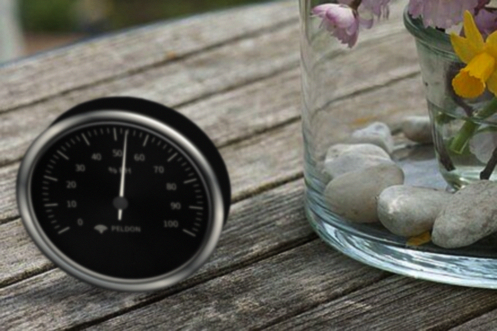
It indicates **54** %
